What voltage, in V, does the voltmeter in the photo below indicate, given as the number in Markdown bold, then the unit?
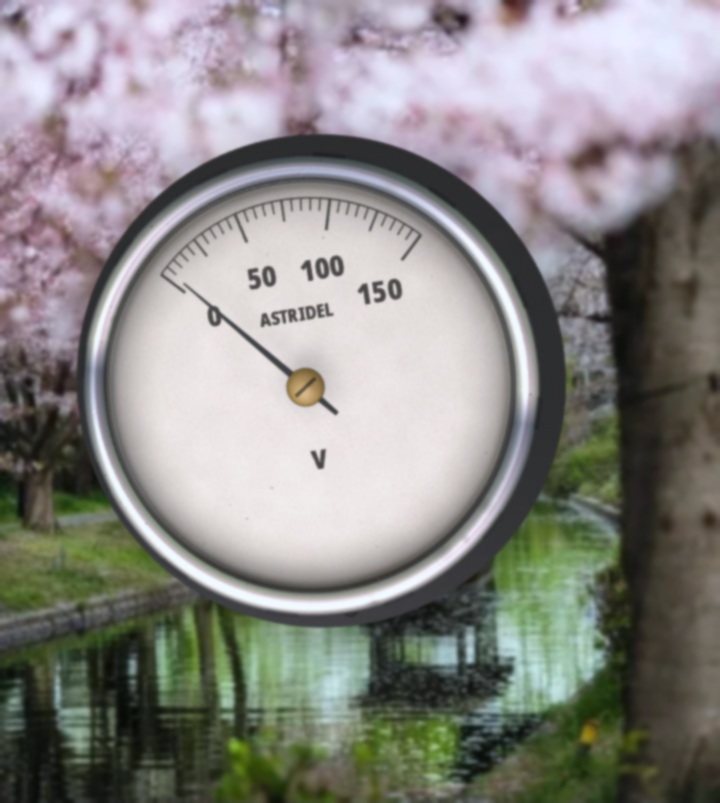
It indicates **5** V
